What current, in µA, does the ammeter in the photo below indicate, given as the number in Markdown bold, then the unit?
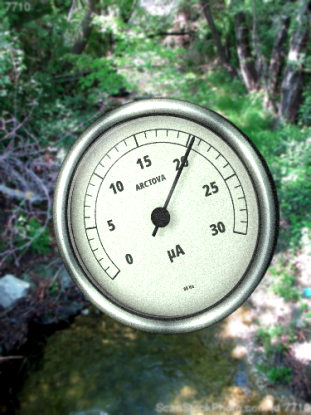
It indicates **20.5** µA
